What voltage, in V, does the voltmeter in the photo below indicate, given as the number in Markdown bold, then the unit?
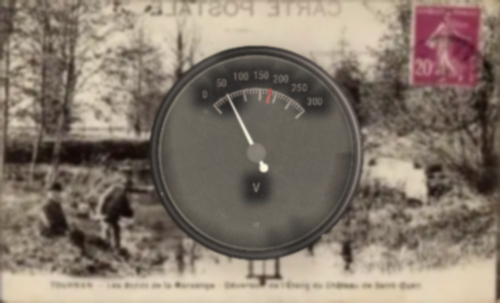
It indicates **50** V
